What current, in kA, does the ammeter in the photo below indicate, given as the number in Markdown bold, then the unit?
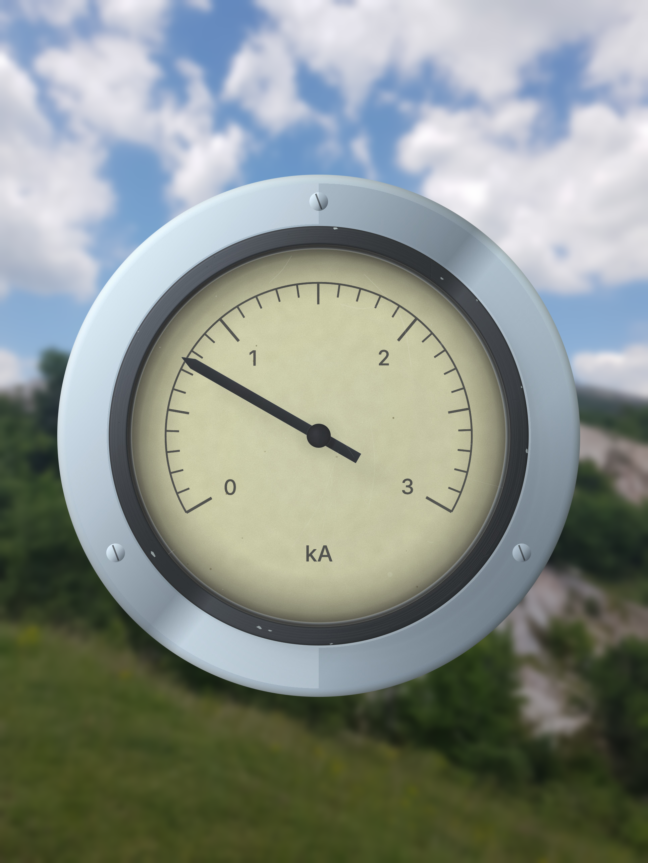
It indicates **0.75** kA
